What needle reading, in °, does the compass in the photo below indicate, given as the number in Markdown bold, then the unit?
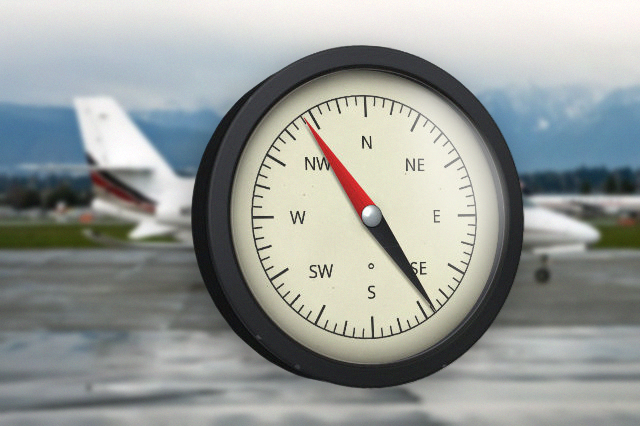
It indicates **325** °
